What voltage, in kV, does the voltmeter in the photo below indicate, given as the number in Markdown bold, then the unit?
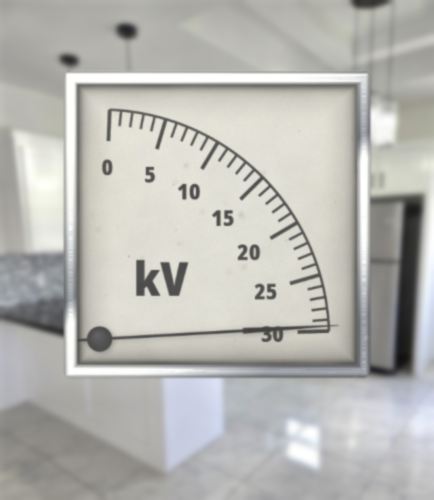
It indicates **29.5** kV
